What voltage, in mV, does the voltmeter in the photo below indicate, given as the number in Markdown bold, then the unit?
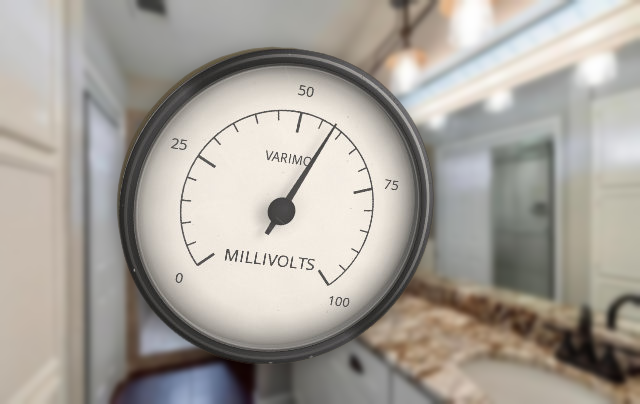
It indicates **57.5** mV
